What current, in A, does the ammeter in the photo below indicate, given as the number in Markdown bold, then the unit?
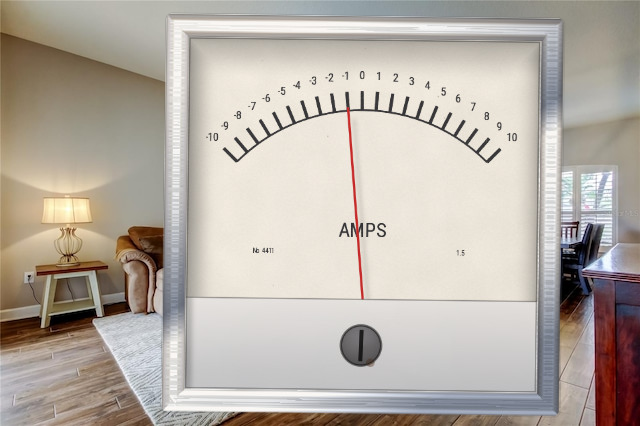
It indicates **-1** A
